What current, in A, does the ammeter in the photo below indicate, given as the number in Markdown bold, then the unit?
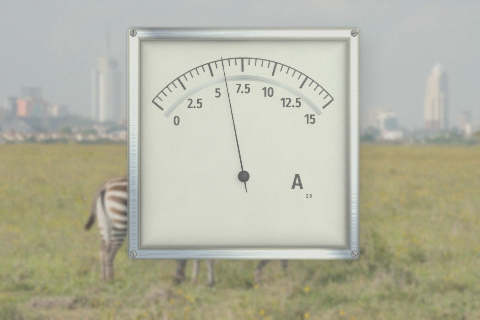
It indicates **6** A
